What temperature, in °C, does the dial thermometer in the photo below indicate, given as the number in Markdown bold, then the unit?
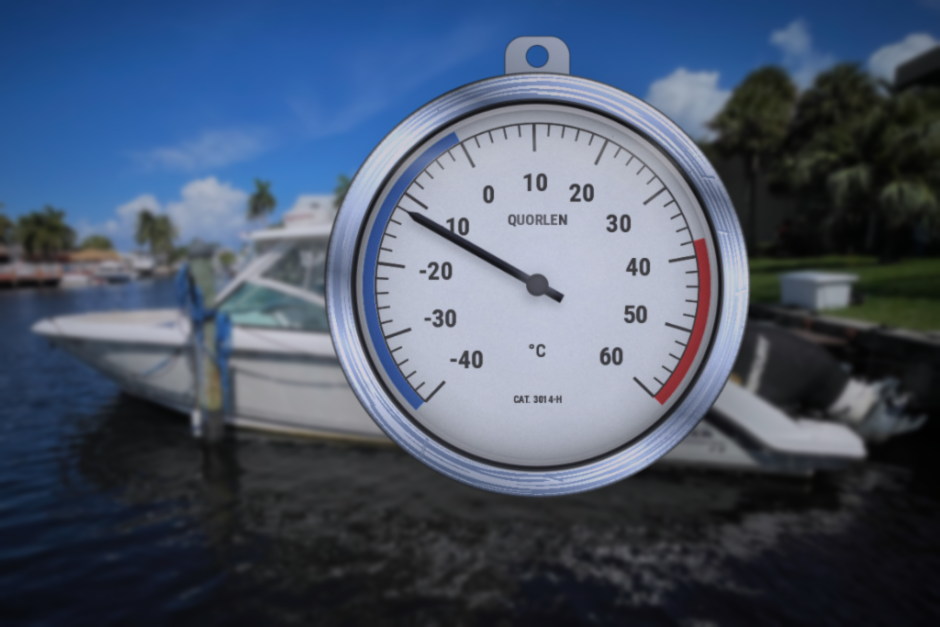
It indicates **-12** °C
